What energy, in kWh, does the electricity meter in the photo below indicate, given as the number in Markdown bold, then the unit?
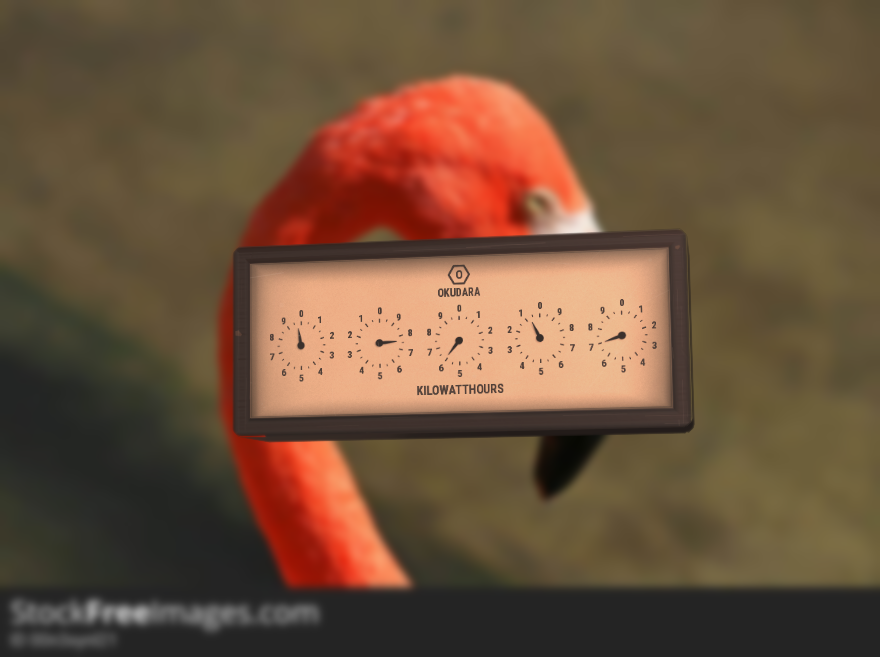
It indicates **97607** kWh
